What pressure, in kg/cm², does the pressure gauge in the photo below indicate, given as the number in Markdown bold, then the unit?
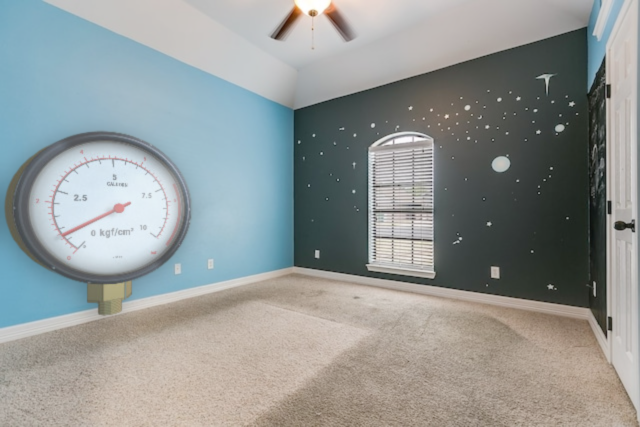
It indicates **0.75** kg/cm²
